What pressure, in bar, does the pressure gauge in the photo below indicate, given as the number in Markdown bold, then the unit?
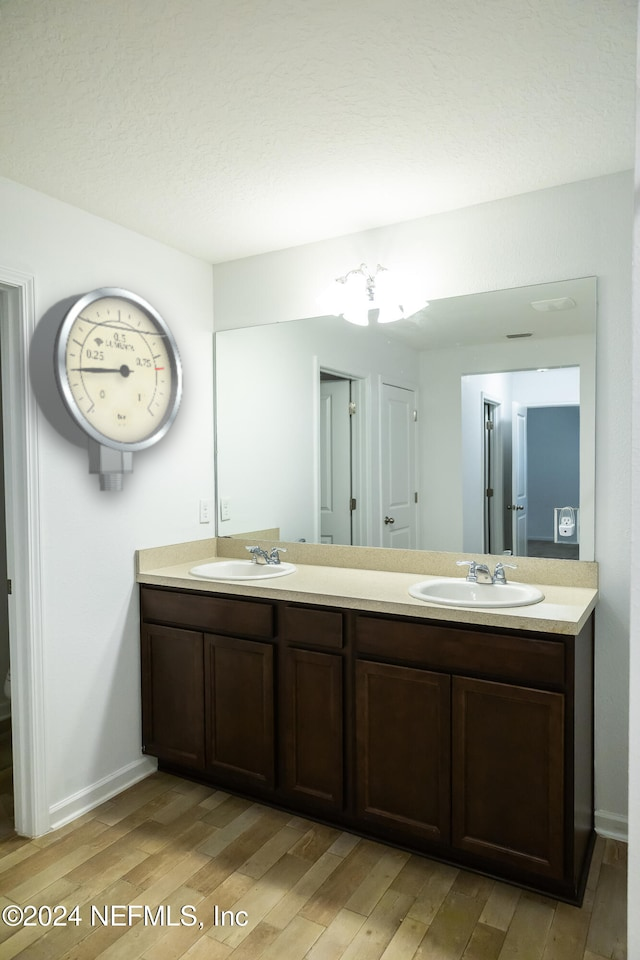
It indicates **0.15** bar
